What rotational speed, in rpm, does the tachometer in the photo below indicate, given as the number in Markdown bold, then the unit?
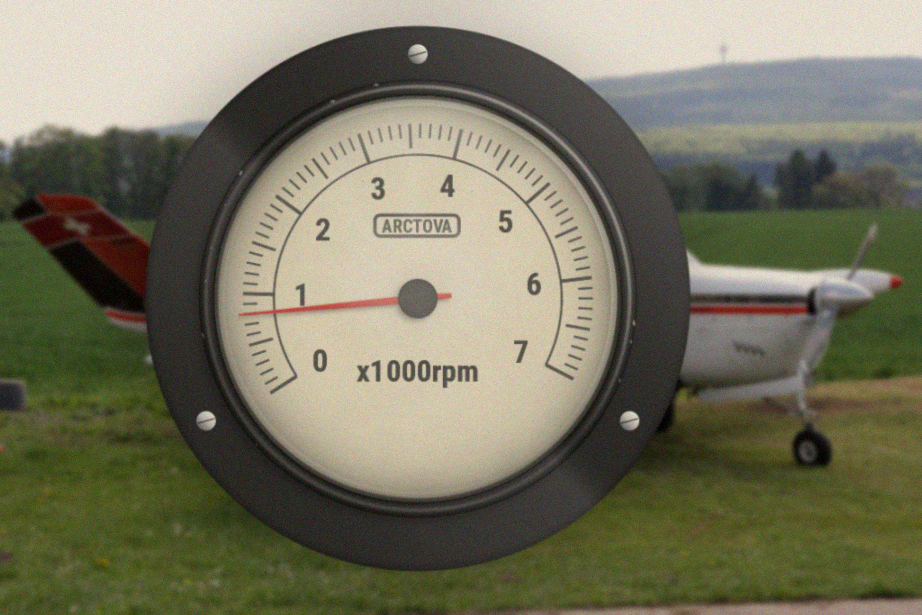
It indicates **800** rpm
